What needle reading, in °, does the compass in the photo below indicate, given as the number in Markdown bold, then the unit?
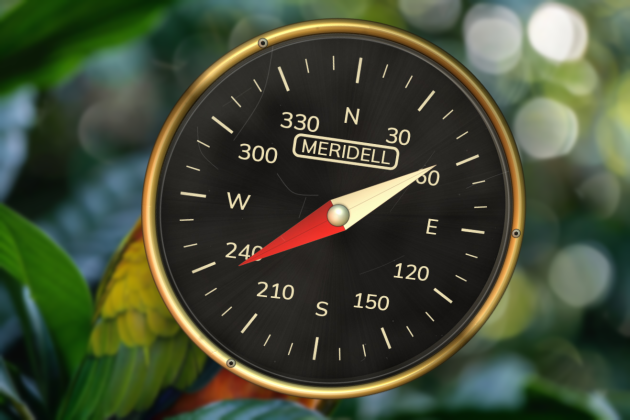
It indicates **235** °
